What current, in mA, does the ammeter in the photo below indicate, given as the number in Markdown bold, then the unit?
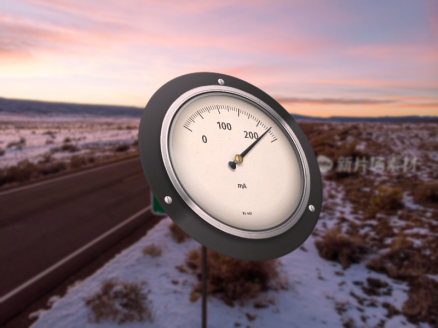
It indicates **225** mA
